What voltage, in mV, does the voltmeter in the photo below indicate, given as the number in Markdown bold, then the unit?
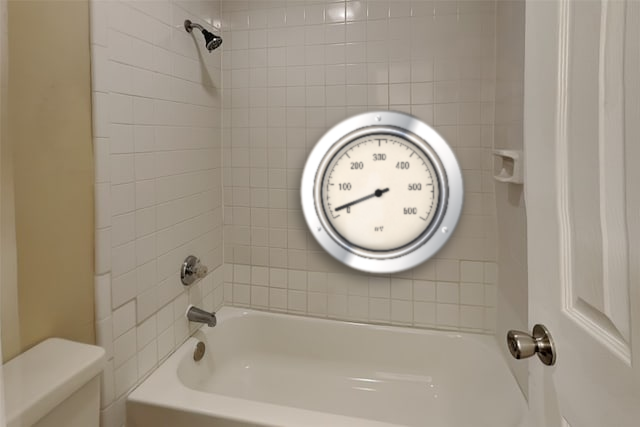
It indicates **20** mV
